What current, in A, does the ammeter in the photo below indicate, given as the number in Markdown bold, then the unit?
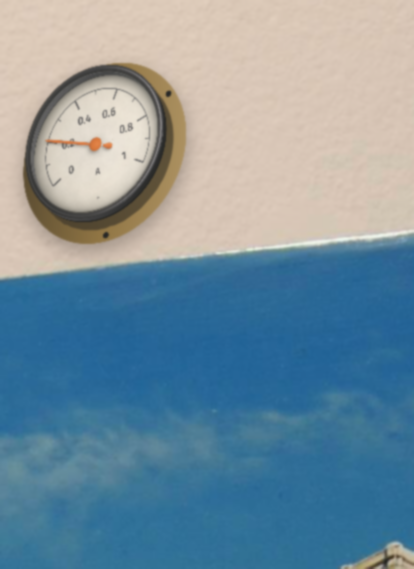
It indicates **0.2** A
